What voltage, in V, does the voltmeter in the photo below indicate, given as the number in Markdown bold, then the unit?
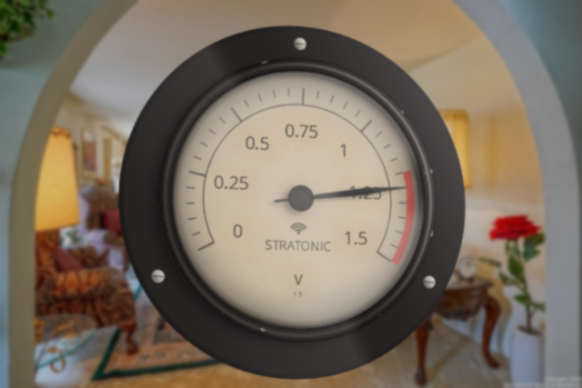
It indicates **1.25** V
